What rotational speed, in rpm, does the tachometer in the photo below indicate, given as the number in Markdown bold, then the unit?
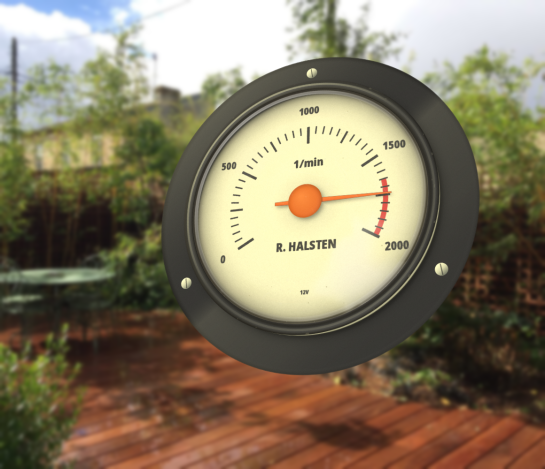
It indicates **1750** rpm
